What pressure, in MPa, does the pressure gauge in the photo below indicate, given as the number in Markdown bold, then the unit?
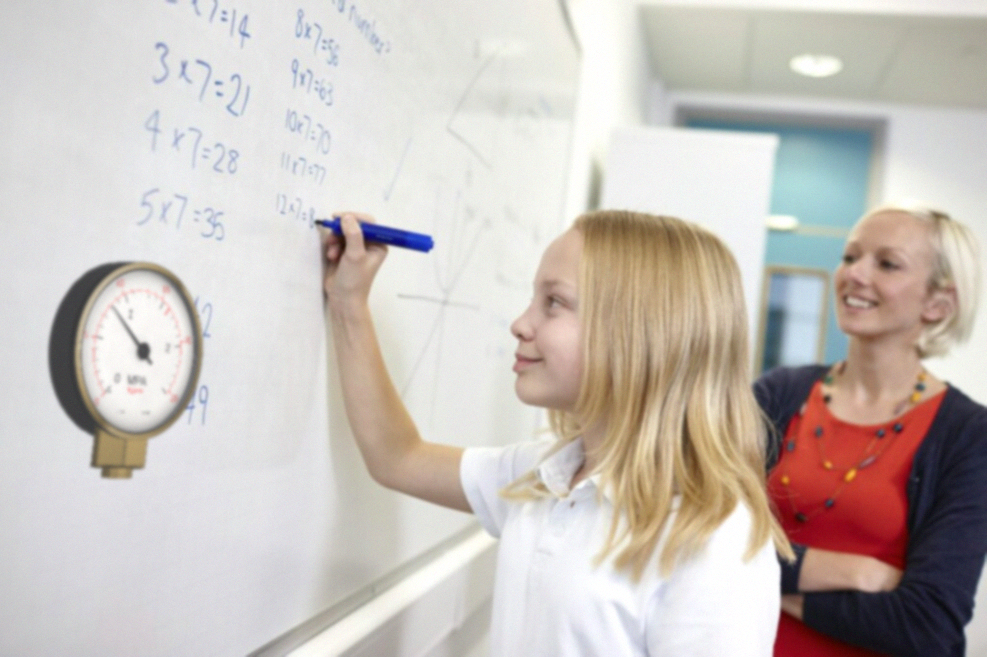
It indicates **0.8** MPa
